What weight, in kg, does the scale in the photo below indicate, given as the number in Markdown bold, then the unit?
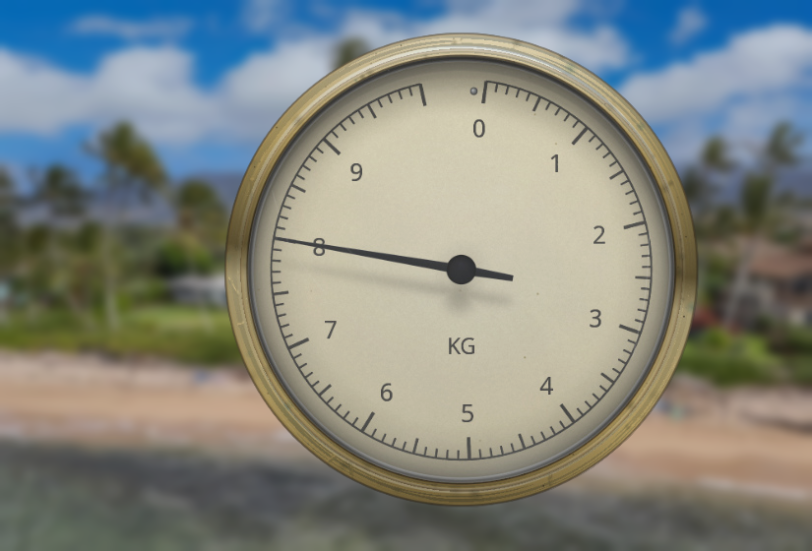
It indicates **8** kg
